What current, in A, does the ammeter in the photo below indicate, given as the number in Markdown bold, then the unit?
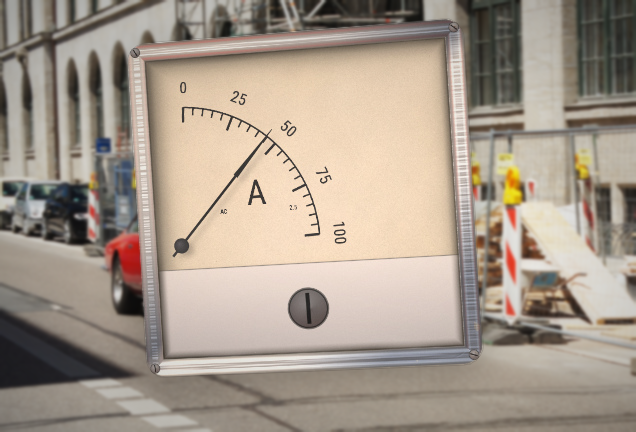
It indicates **45** A
